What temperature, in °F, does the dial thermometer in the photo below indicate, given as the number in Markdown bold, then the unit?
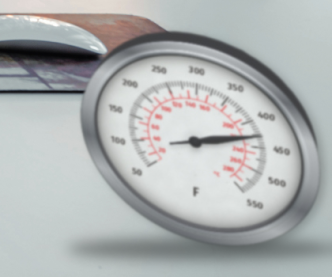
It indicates **425** °F
